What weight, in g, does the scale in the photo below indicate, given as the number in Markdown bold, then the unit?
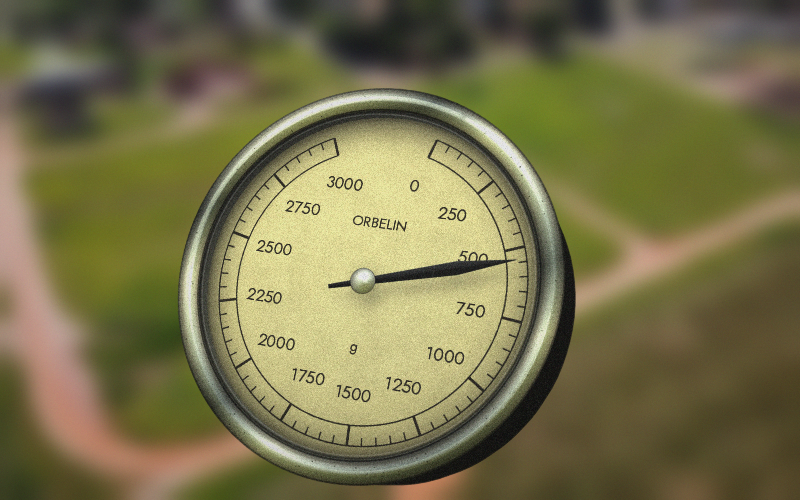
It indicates **550** g
